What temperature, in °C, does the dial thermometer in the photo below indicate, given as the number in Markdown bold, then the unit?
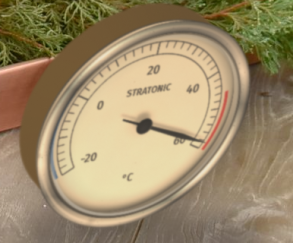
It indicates **58** °C
